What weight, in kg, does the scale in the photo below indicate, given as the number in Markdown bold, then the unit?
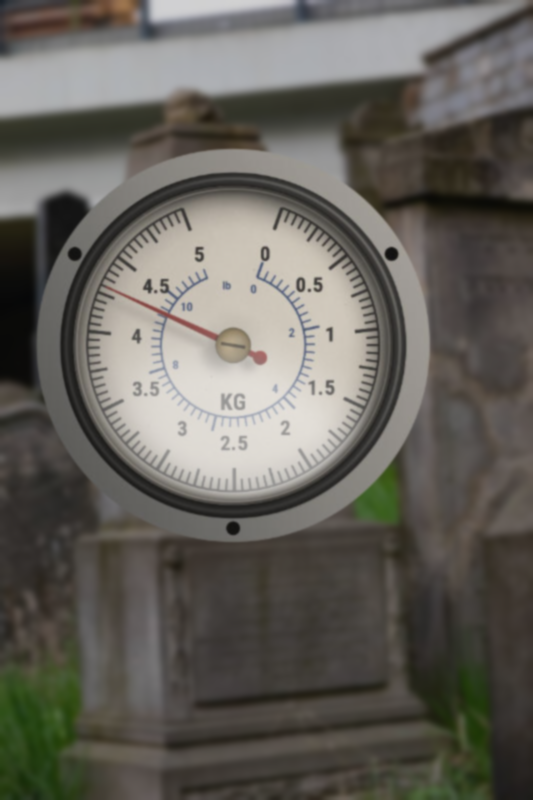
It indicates **4.3** kg
